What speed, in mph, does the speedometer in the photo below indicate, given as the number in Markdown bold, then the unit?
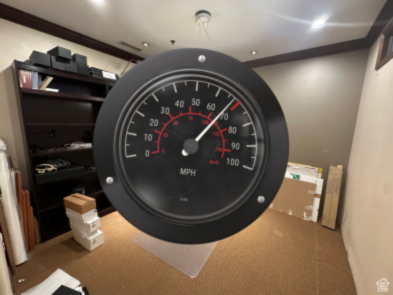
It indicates **67.5** mph
